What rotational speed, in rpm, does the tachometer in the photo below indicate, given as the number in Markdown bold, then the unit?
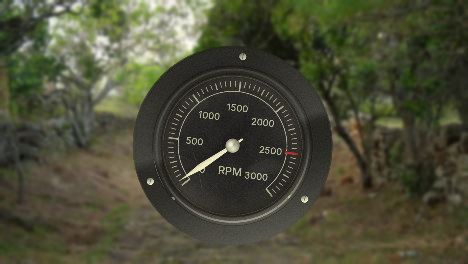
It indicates **50** rpm
